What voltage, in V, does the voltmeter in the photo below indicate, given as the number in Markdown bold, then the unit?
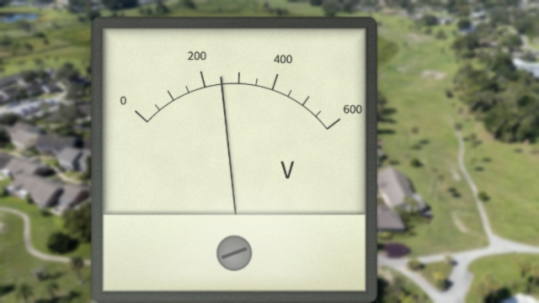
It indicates **250** V
